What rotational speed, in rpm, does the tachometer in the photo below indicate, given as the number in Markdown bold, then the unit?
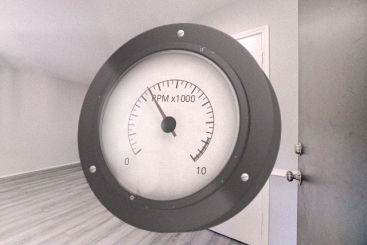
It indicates **3500** rpm
